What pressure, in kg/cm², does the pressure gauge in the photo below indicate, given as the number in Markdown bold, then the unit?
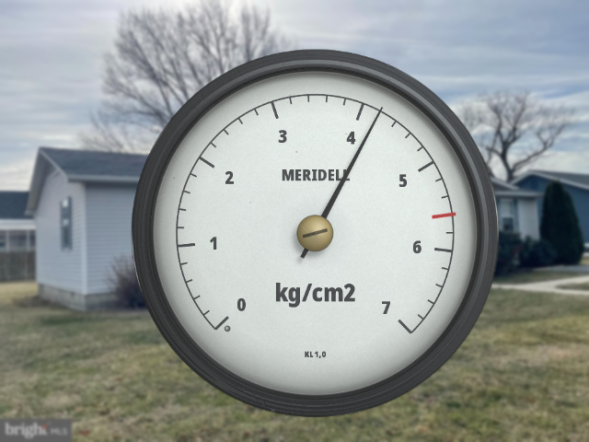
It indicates **4.2** kg/cm²
